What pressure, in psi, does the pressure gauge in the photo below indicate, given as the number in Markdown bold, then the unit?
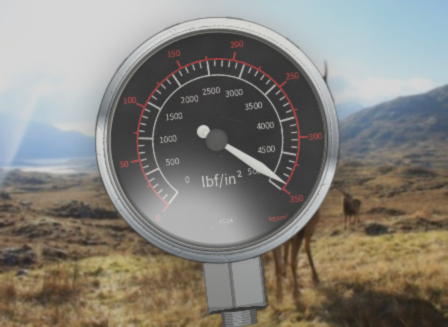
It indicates **4900** psi
